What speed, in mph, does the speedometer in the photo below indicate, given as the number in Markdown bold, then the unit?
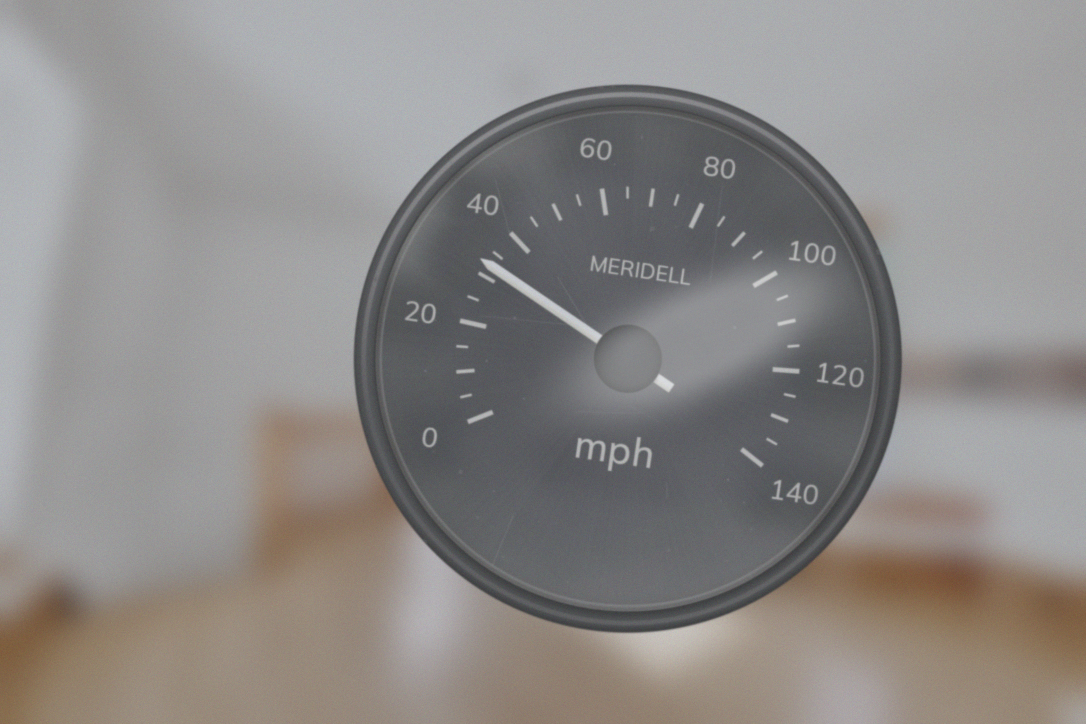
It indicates **32.5** mph
